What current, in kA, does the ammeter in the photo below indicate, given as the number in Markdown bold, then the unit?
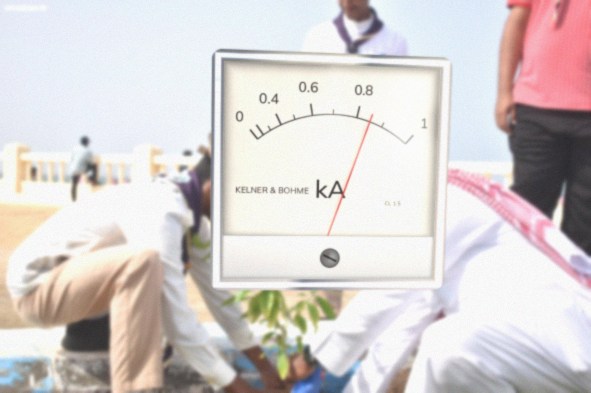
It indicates **0.85** kA
